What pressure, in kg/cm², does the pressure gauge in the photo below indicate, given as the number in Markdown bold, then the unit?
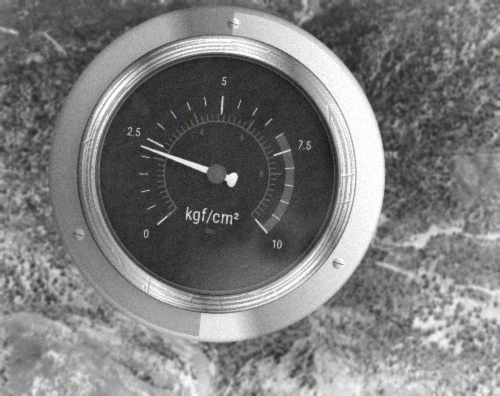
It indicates **2.25** kg/cm²
